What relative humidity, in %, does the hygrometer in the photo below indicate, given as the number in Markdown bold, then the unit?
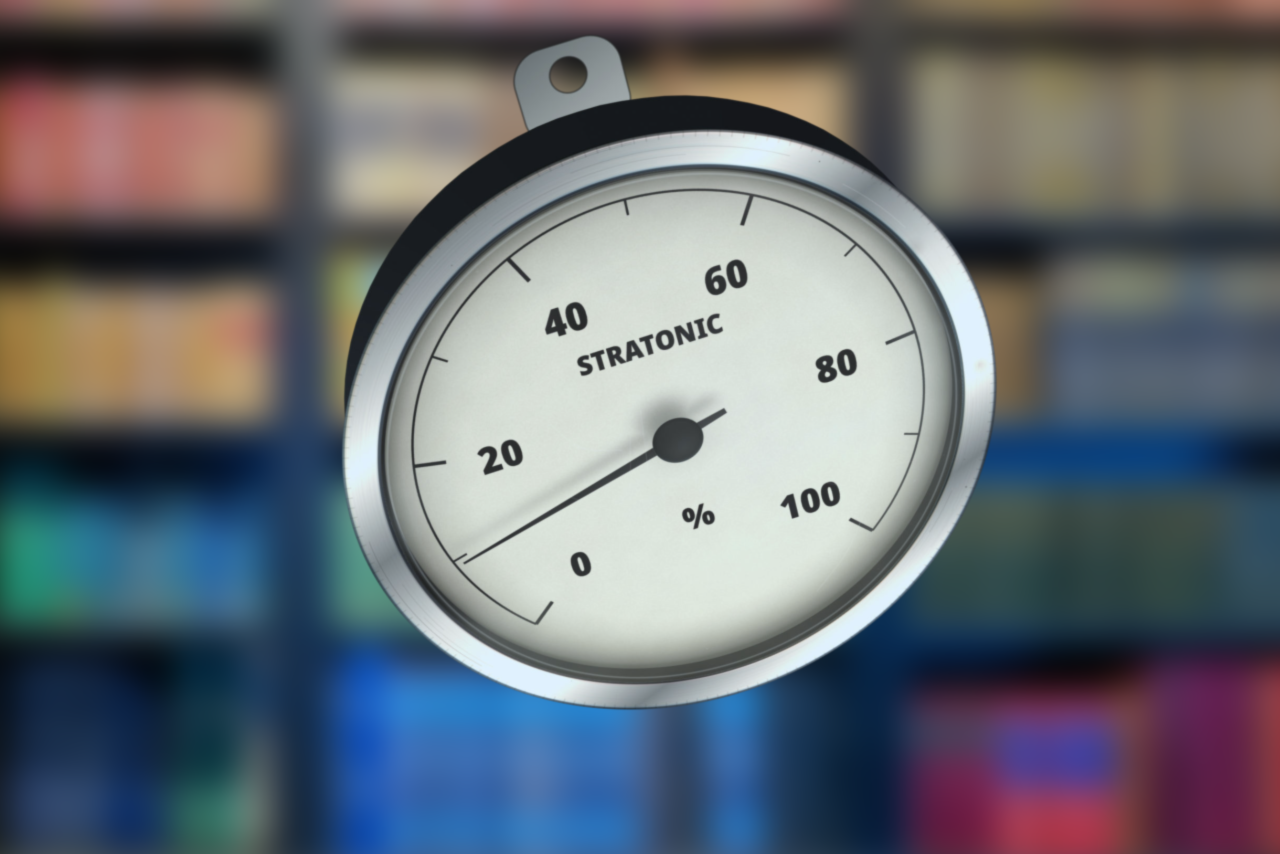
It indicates **10** %
